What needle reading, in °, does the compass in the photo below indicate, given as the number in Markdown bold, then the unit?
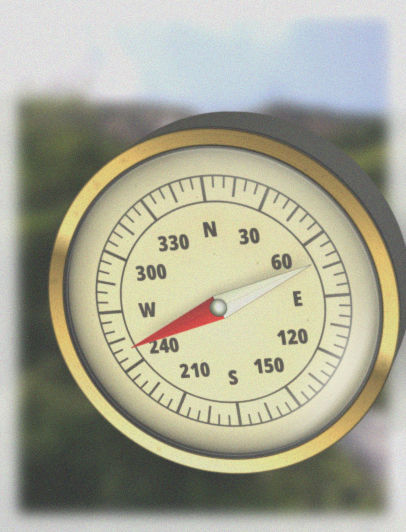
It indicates **250** °
